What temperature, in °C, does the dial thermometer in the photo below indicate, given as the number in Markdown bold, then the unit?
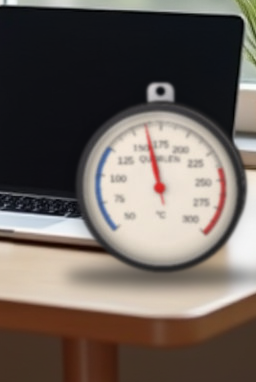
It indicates **162.5** °C
